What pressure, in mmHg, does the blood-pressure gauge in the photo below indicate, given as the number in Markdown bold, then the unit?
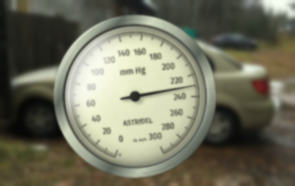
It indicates **230** mmHg
